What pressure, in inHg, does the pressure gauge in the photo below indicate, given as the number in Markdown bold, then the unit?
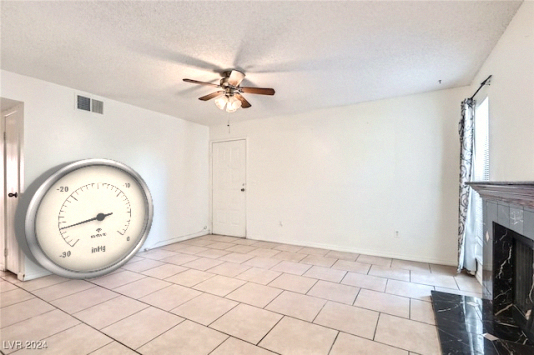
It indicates **-26** inHg
